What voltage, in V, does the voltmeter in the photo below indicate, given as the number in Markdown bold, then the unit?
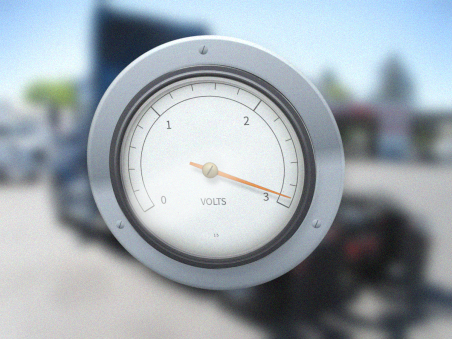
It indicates **2.9** V
